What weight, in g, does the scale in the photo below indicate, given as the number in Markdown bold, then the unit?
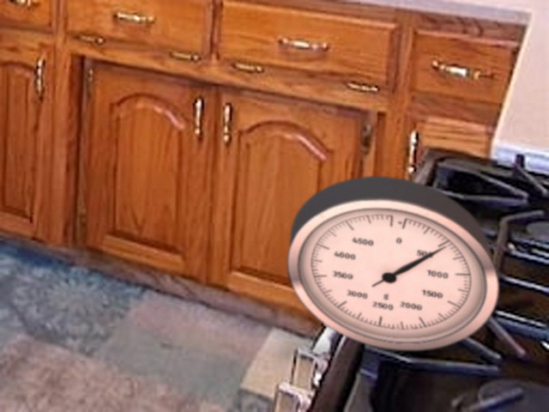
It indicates **500** g
